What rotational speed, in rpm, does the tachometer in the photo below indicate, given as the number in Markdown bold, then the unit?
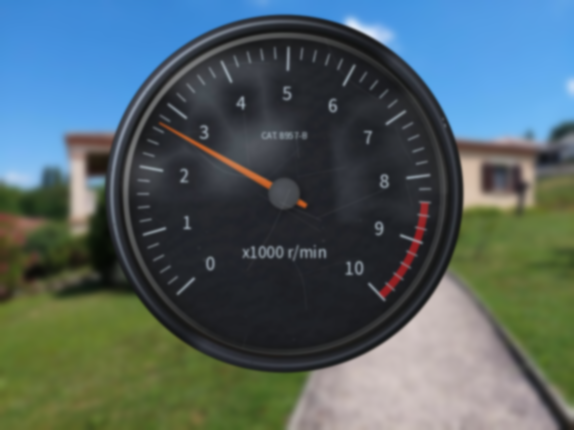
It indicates **2700** rpm
